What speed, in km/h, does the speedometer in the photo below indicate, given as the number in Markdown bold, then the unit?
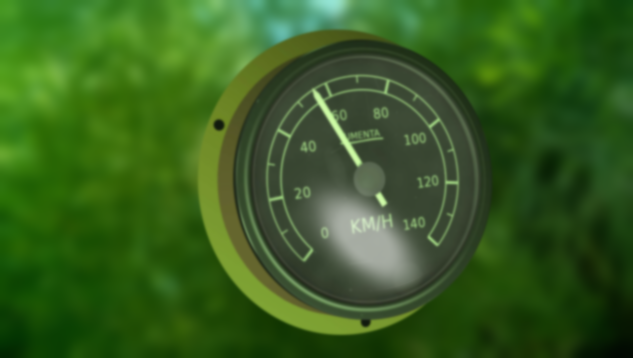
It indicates **55** km/h
